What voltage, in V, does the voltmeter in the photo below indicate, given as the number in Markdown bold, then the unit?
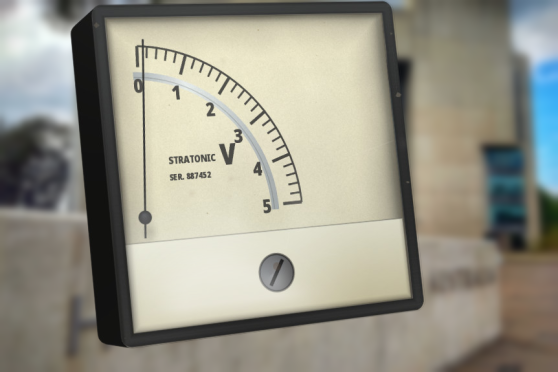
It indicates **0.1** V
